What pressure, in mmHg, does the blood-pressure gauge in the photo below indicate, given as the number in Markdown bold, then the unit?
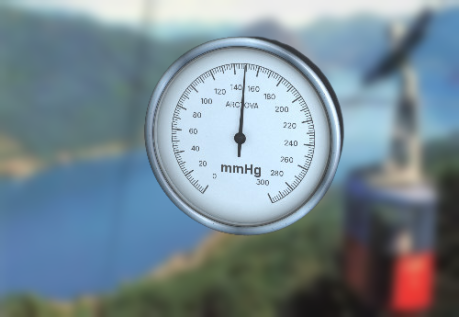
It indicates **150** mmHg
